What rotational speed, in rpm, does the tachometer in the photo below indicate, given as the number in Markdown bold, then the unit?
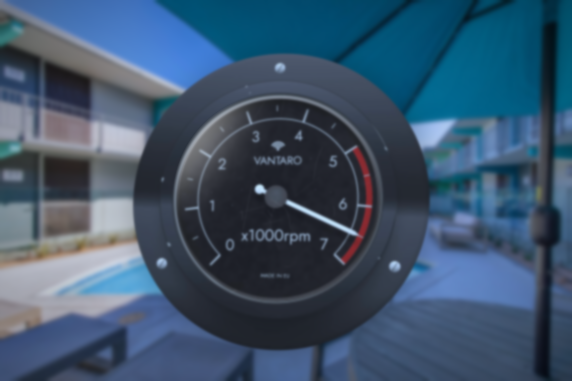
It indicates **6500** rpm
